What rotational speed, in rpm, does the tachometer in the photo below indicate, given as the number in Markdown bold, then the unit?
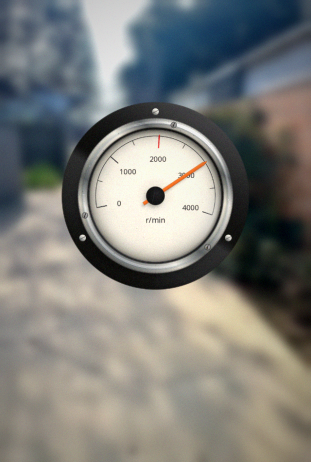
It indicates **3000** rpm
